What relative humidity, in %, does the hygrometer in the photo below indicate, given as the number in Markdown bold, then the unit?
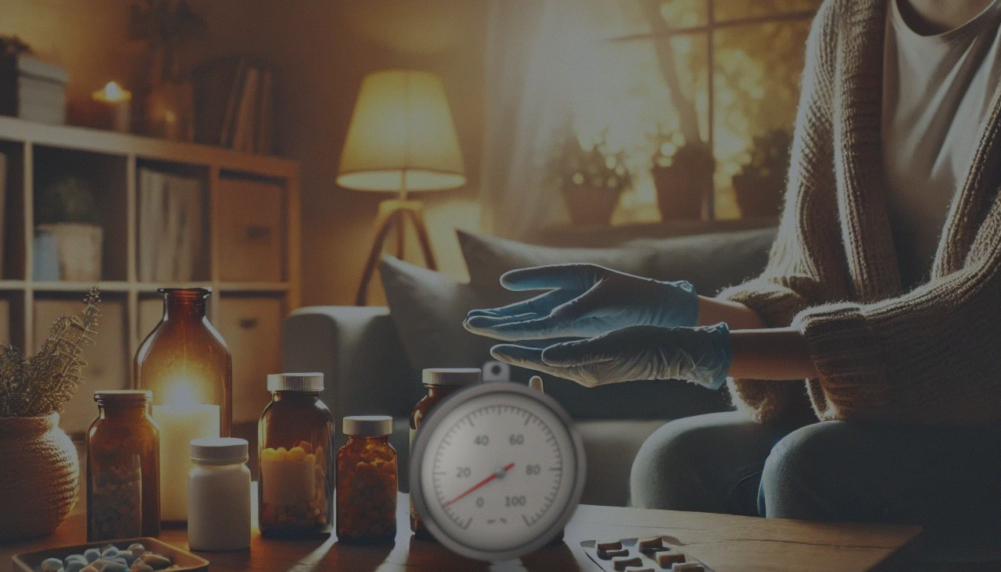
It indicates **10** %
